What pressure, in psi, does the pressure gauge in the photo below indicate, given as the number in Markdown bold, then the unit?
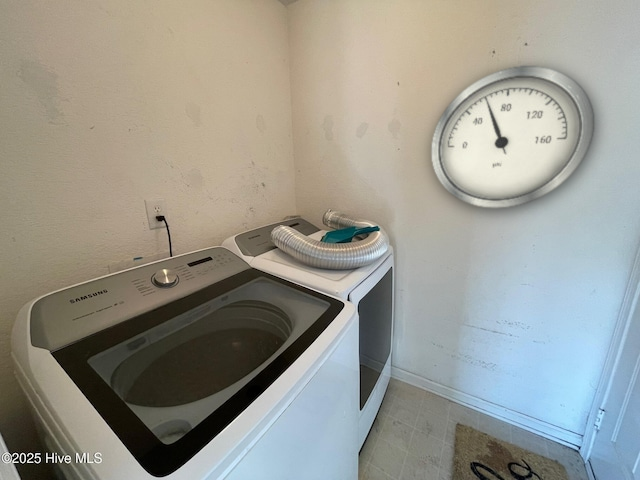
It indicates **60** psi
